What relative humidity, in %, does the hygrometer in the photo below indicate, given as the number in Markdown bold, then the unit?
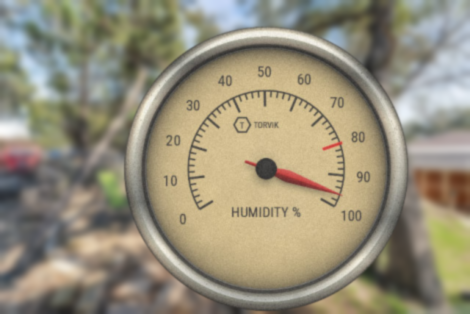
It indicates **96** %
